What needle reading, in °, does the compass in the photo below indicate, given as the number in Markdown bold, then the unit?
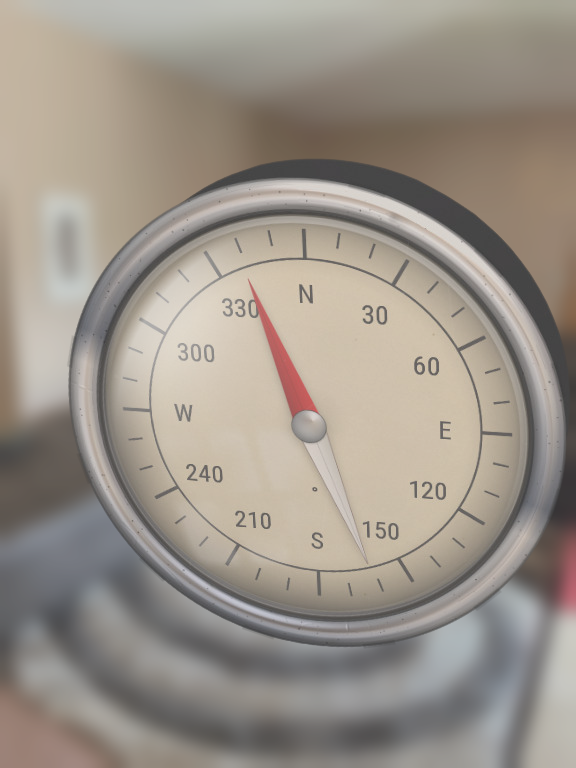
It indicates **340** °
